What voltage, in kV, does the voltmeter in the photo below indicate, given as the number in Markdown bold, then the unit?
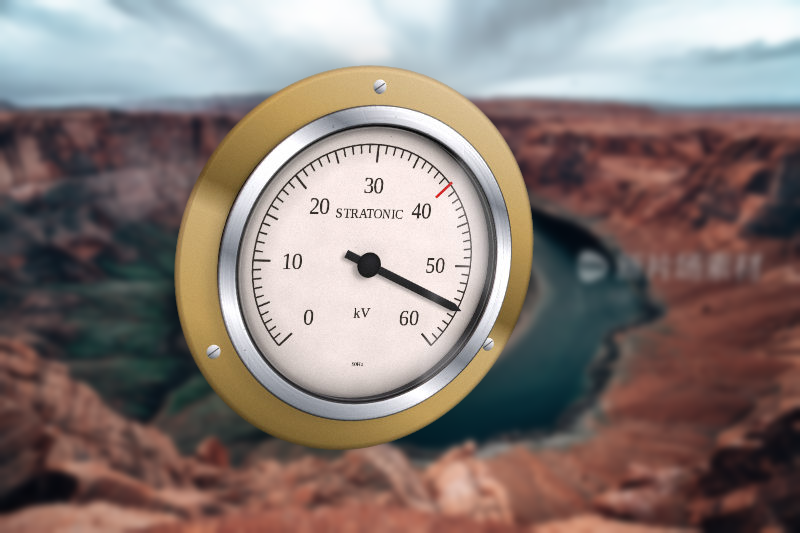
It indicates **55** kV
